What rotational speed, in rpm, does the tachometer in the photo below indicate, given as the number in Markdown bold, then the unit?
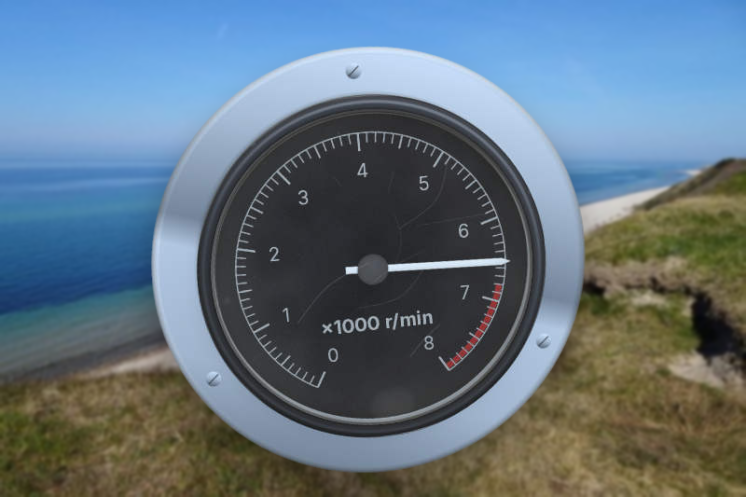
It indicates **6500** rpm
